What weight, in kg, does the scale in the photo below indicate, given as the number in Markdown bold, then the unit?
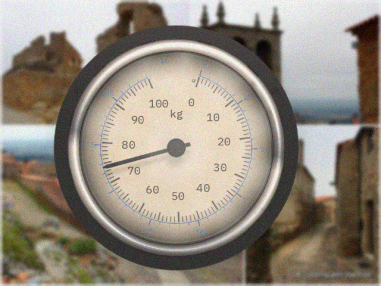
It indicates **74** kg
